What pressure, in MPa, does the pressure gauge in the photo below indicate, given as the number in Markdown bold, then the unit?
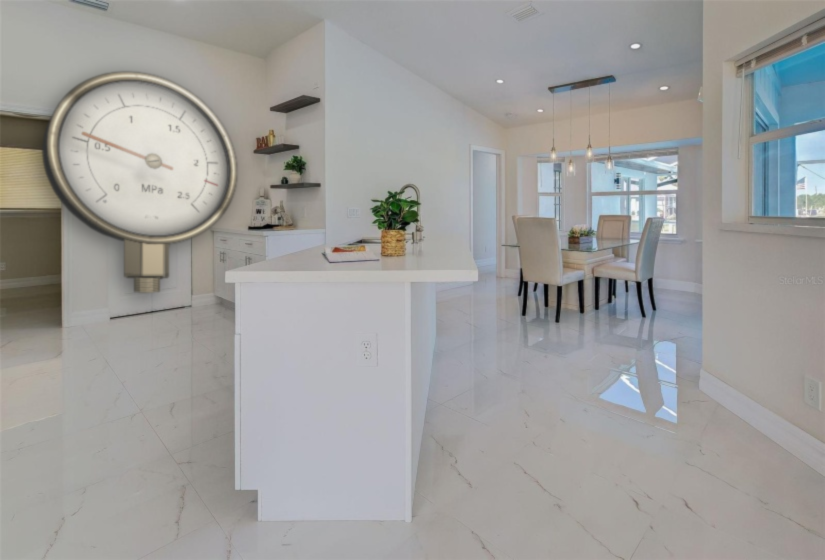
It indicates **0.55** MPa
